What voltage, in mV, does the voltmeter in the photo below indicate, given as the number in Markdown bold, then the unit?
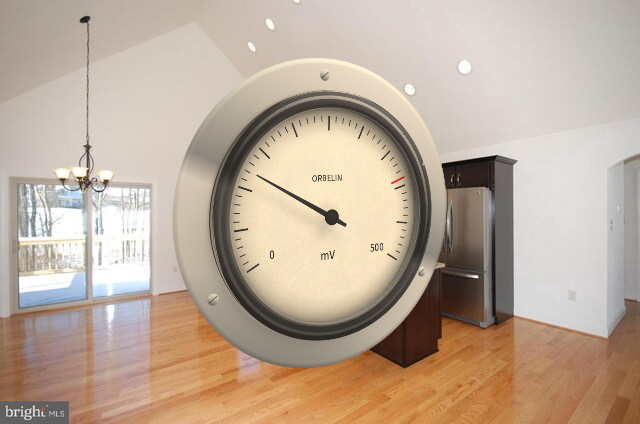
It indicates **120** mV
